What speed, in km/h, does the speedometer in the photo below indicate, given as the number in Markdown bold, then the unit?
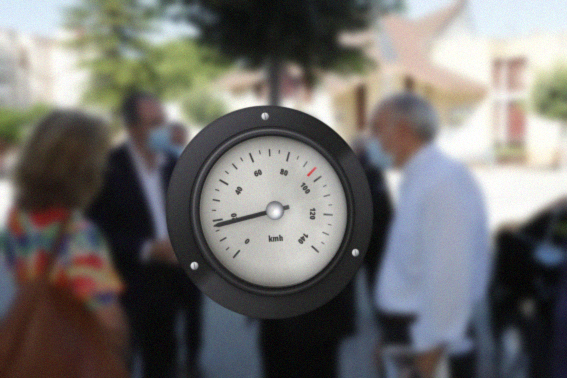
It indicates **17.5** km/h
